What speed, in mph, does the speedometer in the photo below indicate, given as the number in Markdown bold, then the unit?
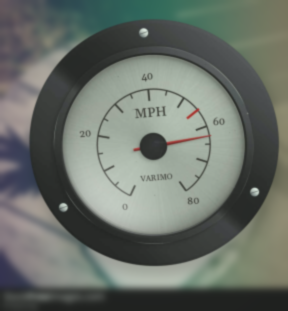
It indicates **62.5** mph
